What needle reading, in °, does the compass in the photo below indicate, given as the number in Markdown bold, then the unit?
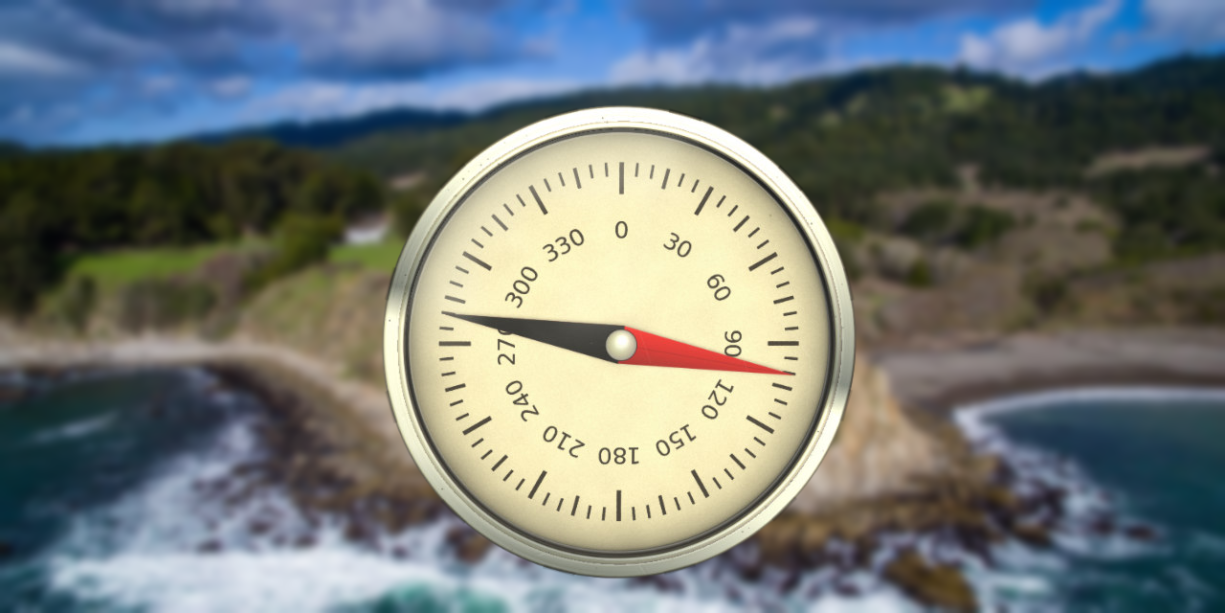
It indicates **100** °
